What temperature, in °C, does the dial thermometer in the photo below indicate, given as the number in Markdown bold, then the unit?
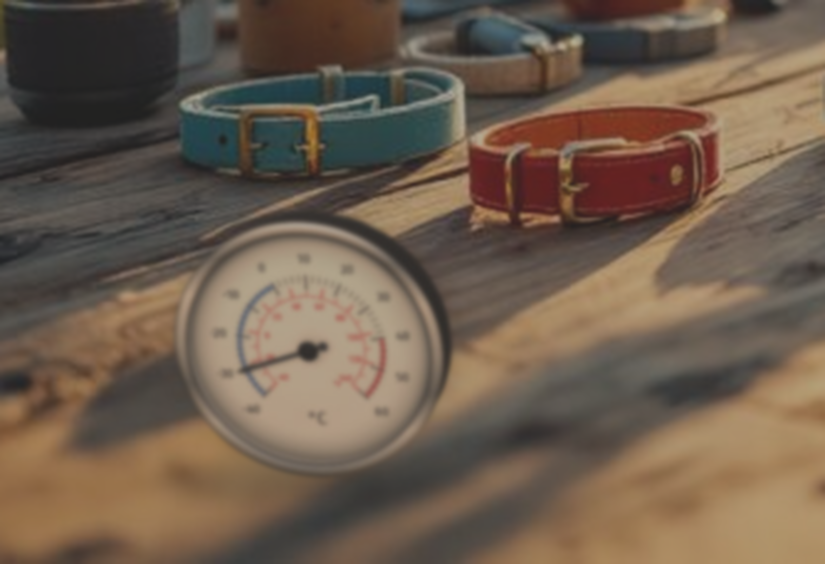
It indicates **-30** °C
